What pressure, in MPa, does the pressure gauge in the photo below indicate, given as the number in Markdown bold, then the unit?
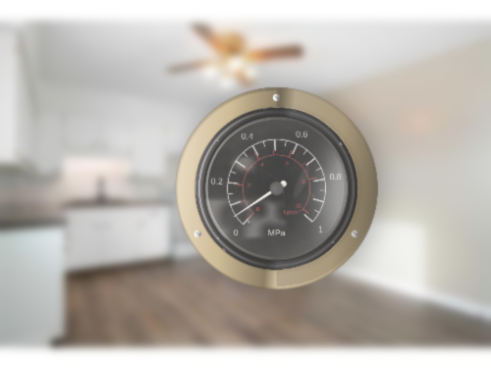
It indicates **0.05** MPa
